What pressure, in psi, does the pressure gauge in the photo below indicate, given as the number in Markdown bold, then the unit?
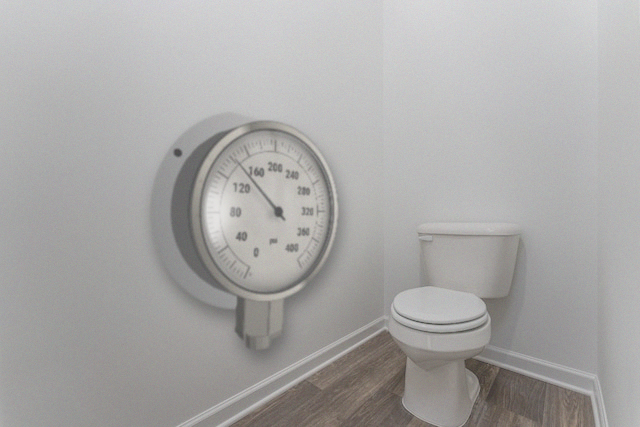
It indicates **140** psi
